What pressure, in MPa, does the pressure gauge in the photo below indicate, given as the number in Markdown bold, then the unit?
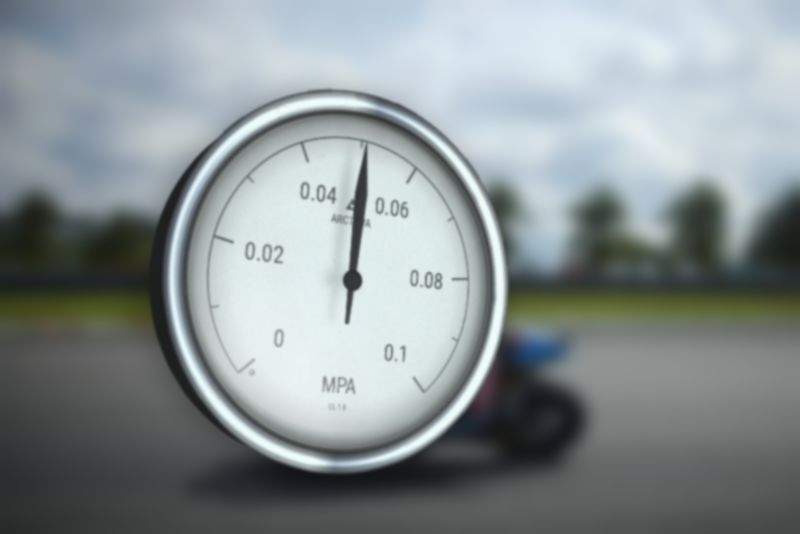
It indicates **0.05** MPa
